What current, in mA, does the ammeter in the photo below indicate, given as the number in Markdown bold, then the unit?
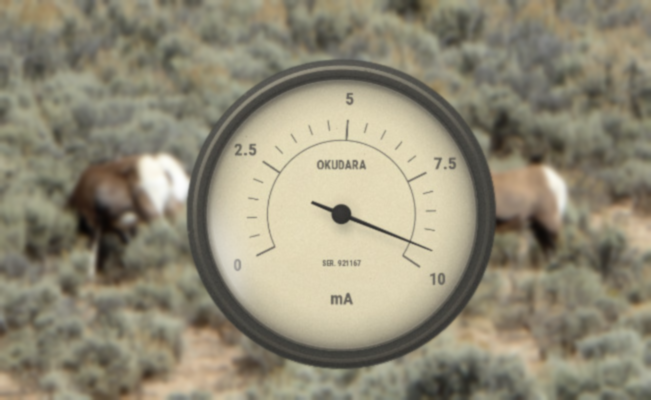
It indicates **9.5** mA
